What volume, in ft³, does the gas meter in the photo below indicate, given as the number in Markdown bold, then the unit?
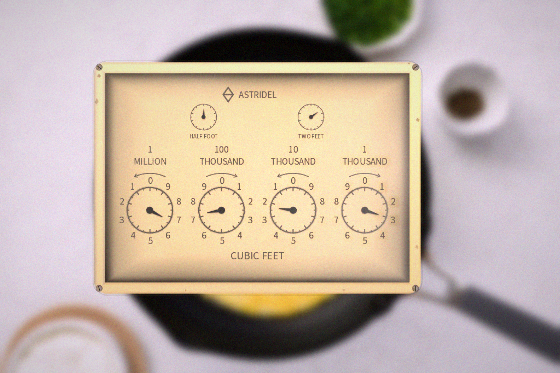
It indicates **672300** ft³
